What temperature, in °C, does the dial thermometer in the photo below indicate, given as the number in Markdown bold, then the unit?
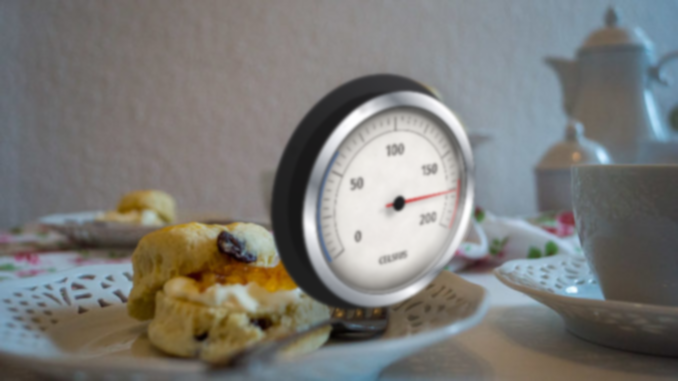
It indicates **175** °C
